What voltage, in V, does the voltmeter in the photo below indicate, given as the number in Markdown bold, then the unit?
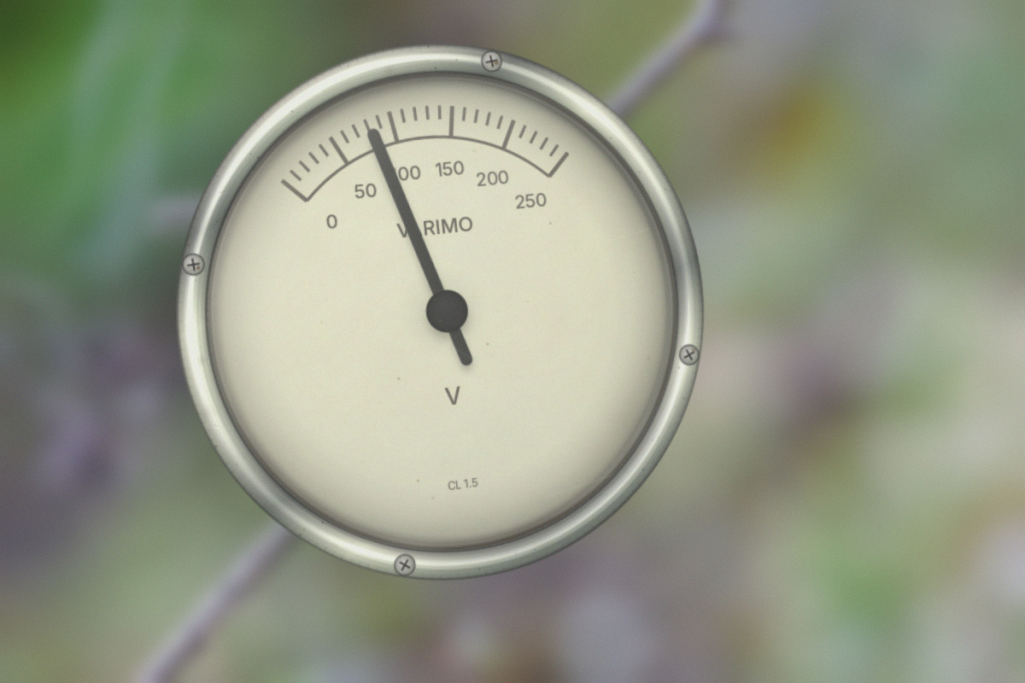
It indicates **80** V
